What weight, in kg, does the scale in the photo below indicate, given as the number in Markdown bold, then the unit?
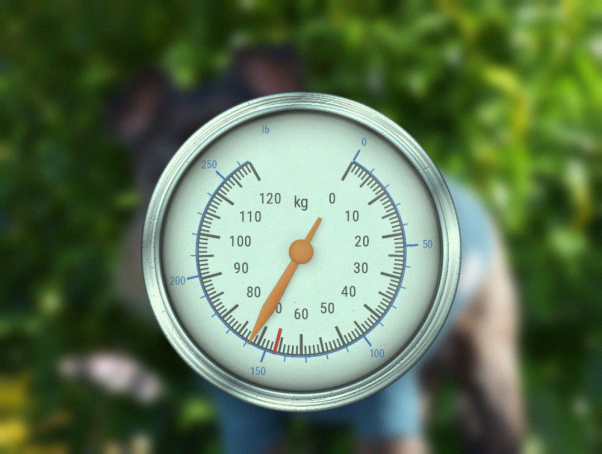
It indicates **72** kg
